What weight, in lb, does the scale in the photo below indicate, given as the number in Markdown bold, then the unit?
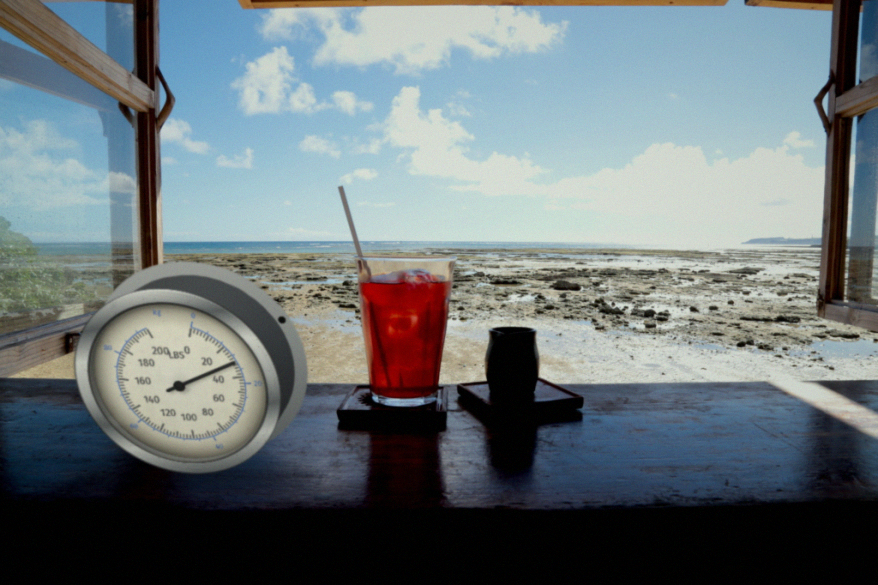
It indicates **30** lb
